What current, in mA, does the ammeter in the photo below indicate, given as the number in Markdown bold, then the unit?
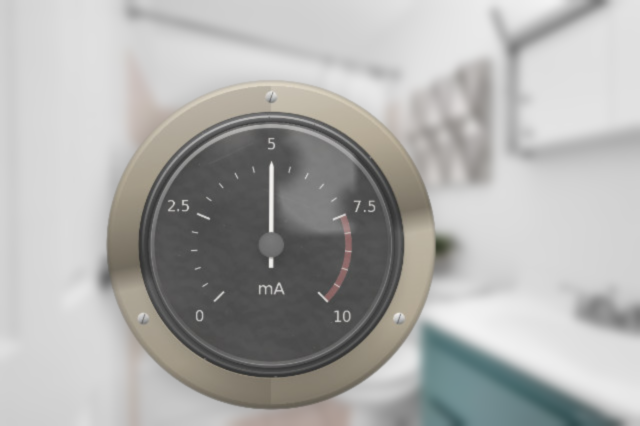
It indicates **5** mA
